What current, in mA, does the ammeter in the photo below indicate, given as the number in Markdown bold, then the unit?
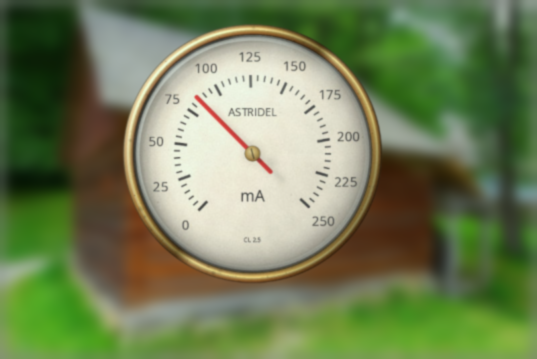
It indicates **85** mA
